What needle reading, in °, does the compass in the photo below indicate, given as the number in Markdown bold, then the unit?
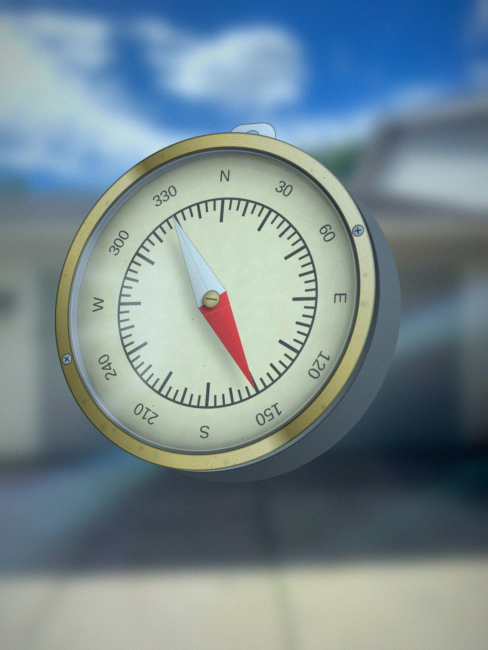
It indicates **150** °
